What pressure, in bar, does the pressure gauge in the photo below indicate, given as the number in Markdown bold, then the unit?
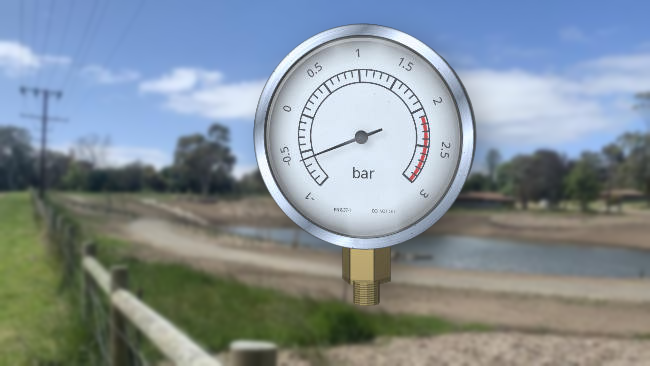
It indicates **-0.6** bar
